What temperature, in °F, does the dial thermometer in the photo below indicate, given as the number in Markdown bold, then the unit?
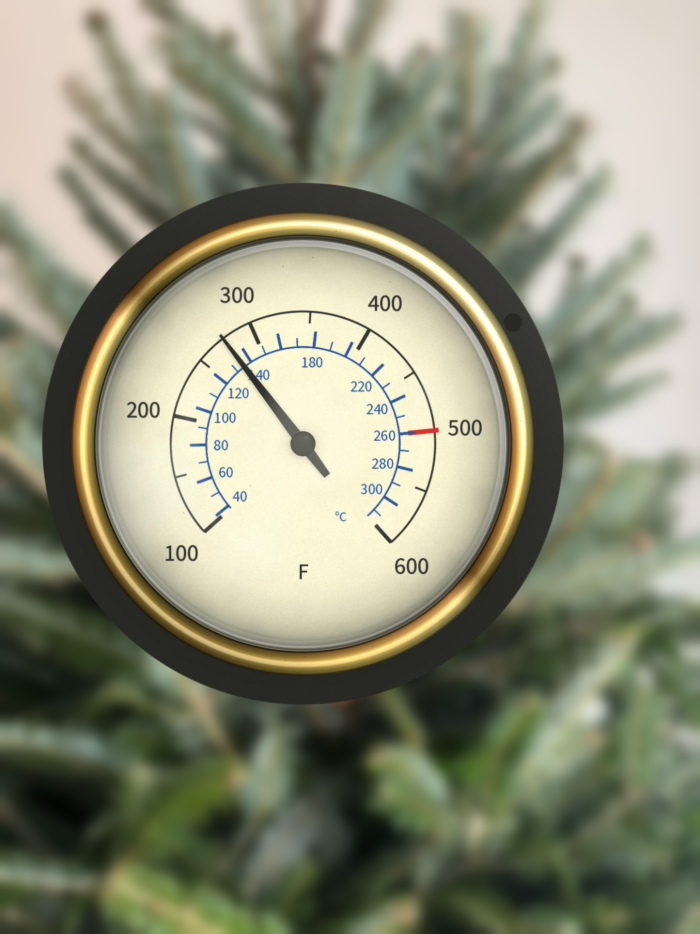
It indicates **275** °F
